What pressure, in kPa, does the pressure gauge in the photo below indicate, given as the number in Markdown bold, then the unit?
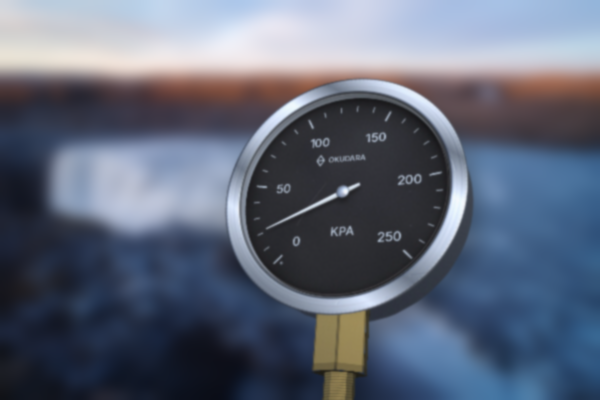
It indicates **20** kPa
